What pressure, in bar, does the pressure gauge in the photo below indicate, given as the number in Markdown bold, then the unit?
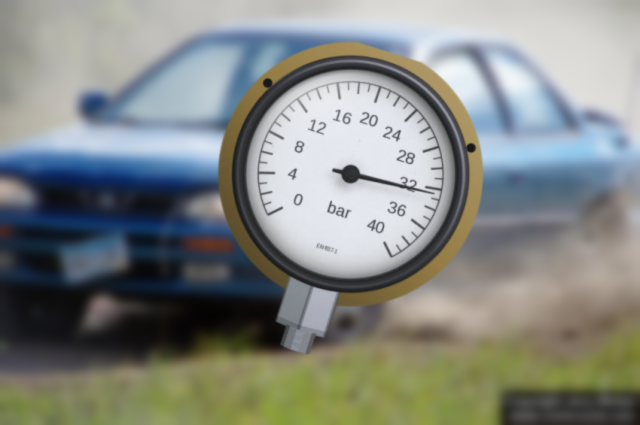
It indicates **32.5** bar
